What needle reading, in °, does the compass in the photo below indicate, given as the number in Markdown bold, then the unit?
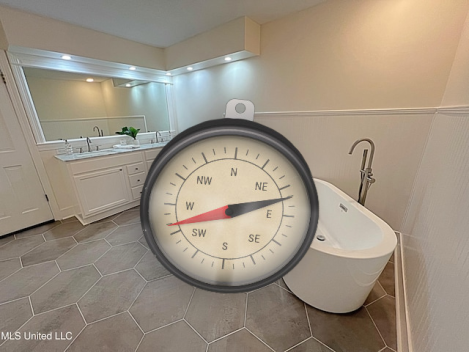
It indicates **250** °
